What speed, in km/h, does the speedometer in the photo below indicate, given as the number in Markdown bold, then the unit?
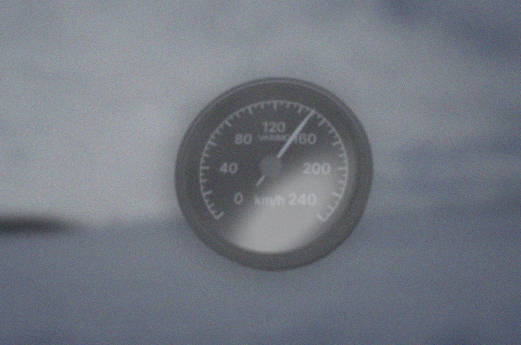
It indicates **150** km/h
